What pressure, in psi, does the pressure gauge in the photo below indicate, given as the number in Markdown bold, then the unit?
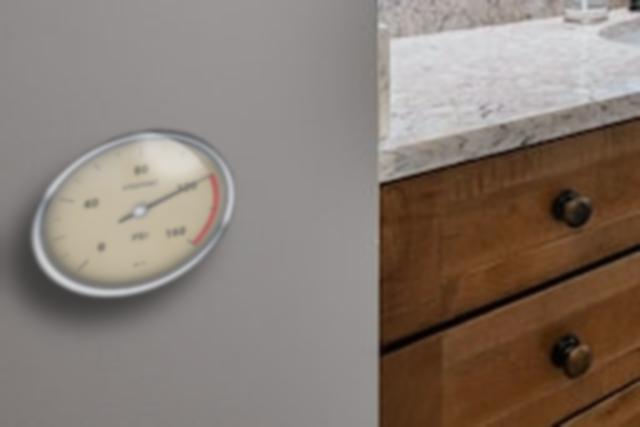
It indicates **120** psi
